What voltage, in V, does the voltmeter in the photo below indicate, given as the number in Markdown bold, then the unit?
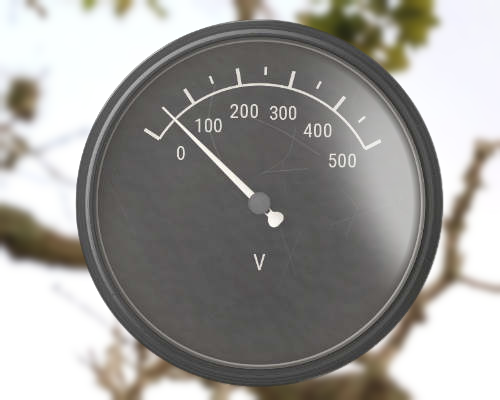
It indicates **50** V
